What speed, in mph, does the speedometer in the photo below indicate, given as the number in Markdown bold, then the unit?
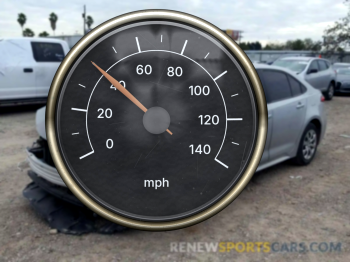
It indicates **40** mph
